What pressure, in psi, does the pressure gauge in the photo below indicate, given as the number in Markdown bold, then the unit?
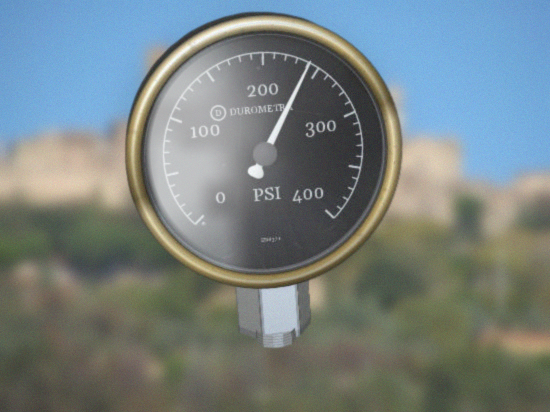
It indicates **240** psi
